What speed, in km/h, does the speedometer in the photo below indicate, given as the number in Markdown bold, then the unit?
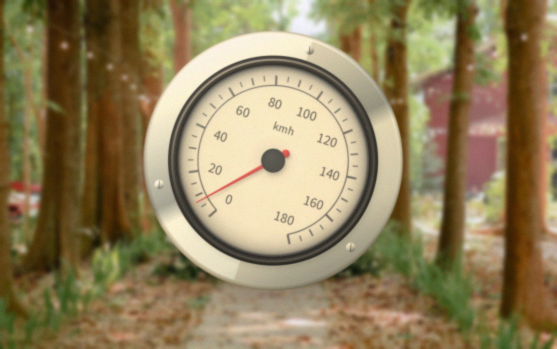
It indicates **7.5** km/h
